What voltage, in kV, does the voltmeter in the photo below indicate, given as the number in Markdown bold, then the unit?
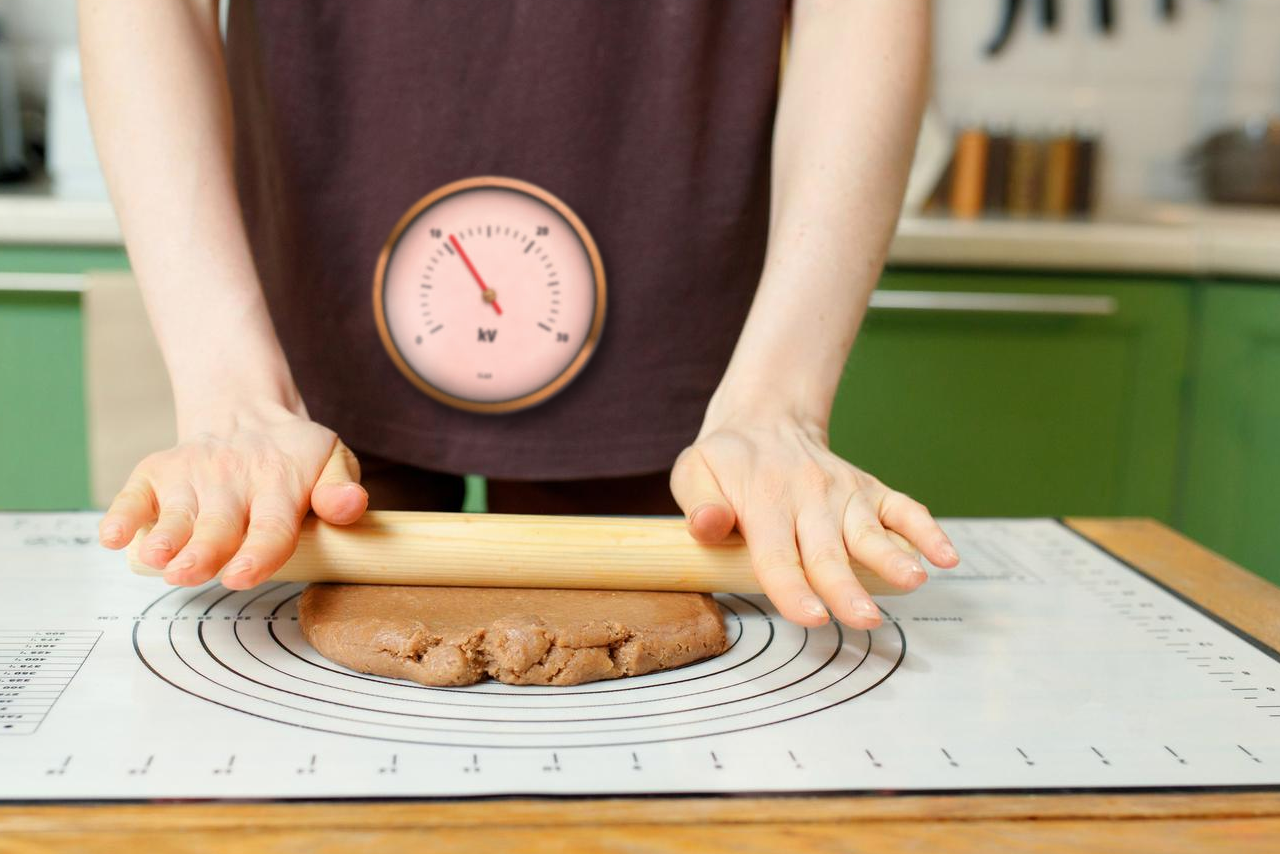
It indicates **11** kV
